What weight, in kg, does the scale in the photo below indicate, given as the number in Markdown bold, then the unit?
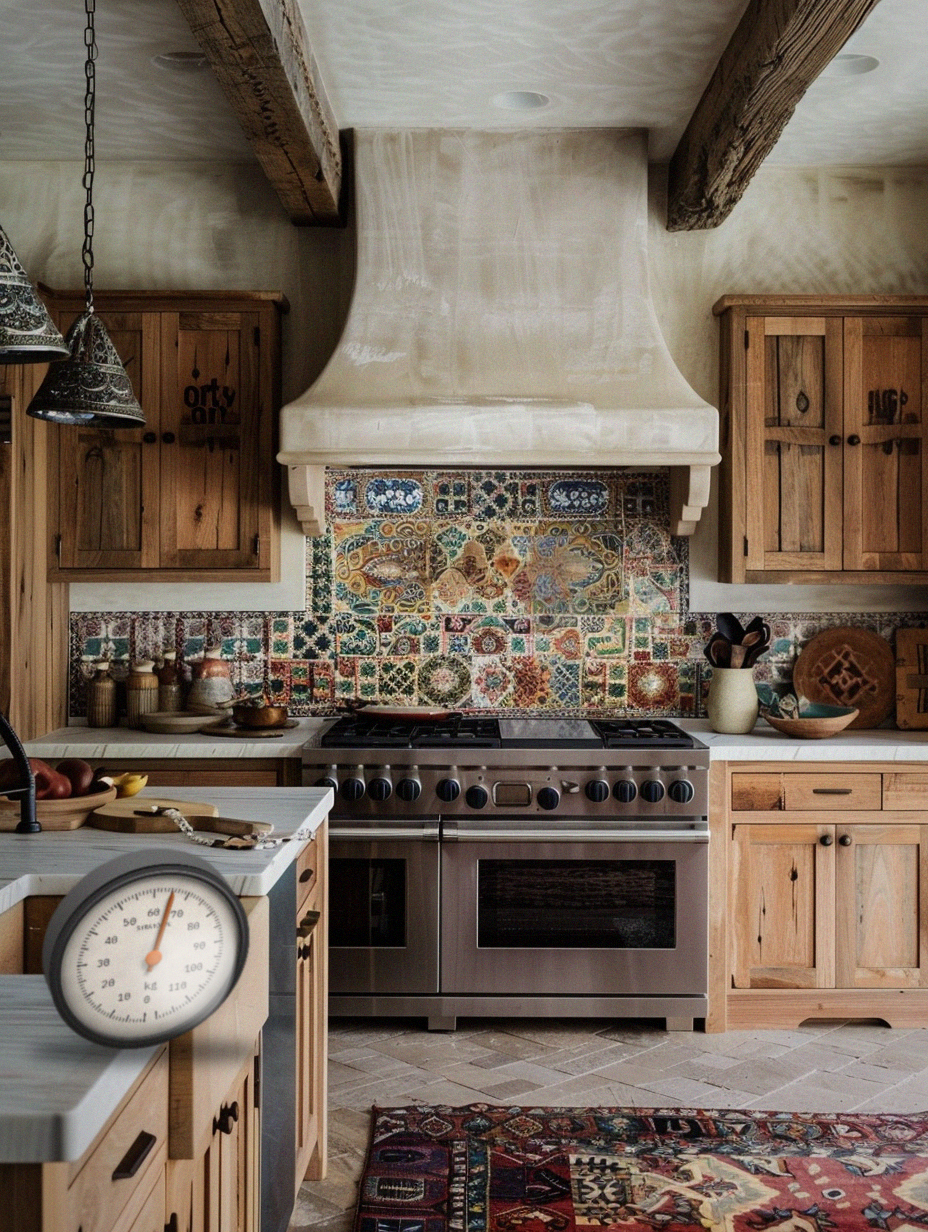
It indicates **65** kg
